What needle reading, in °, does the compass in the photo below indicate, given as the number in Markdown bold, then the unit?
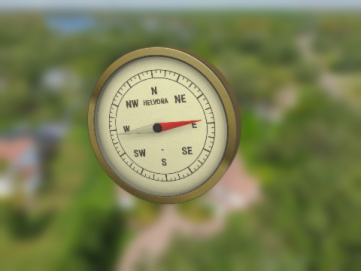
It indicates **85** °
